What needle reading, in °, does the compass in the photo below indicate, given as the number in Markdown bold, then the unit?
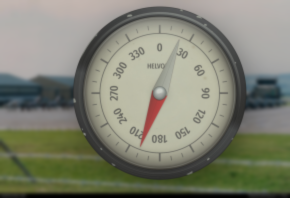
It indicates **200** °
